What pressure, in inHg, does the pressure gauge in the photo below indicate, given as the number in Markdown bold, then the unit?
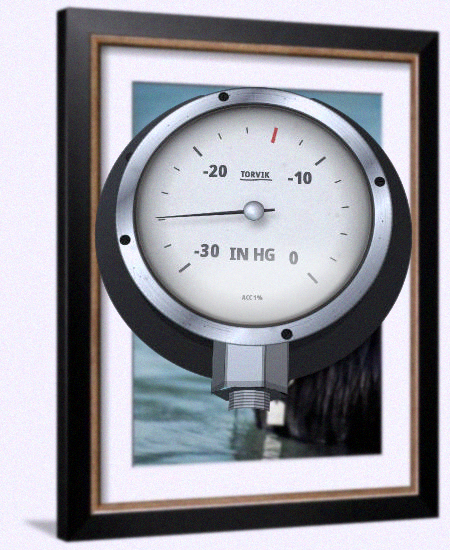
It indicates **-26** inHg
